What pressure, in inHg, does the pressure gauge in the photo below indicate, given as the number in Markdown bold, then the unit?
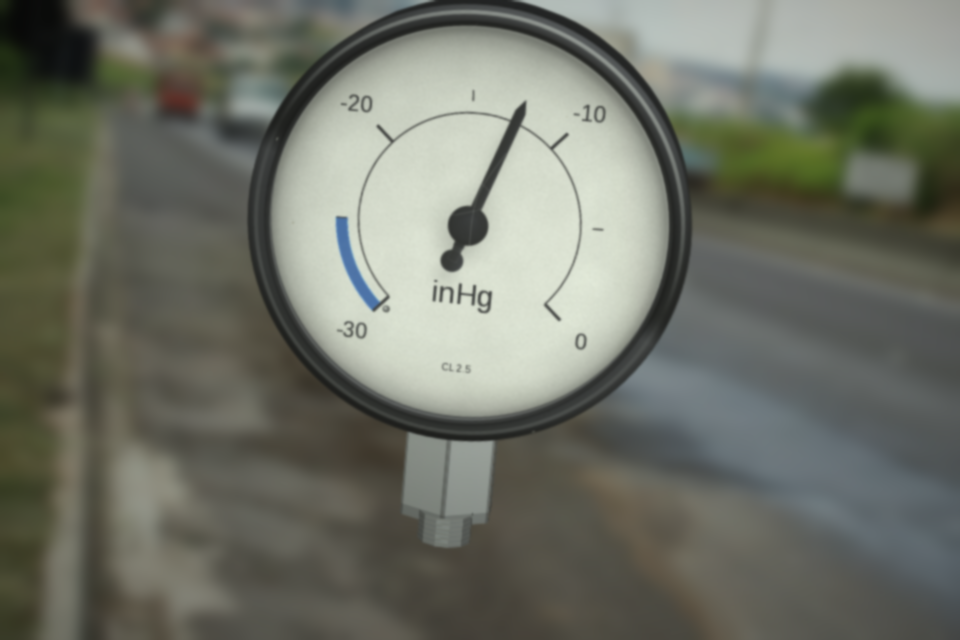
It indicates **-12.5** inHg
